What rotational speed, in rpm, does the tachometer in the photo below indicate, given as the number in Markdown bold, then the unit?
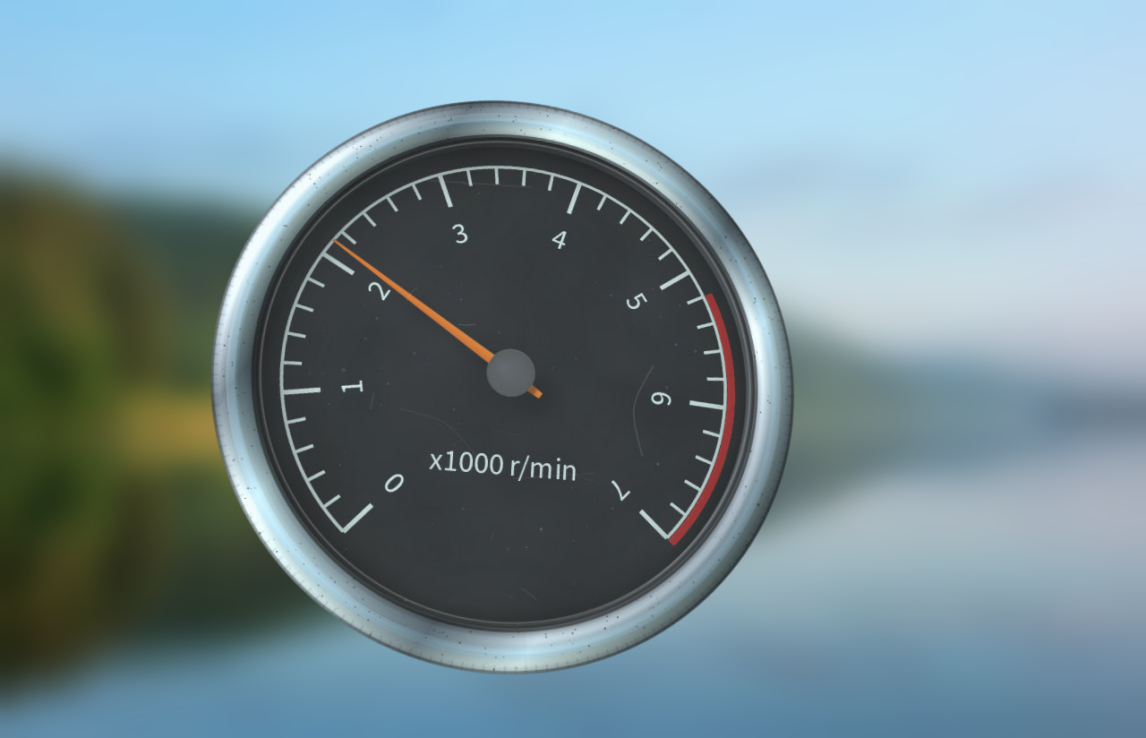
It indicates **2100** rpm
